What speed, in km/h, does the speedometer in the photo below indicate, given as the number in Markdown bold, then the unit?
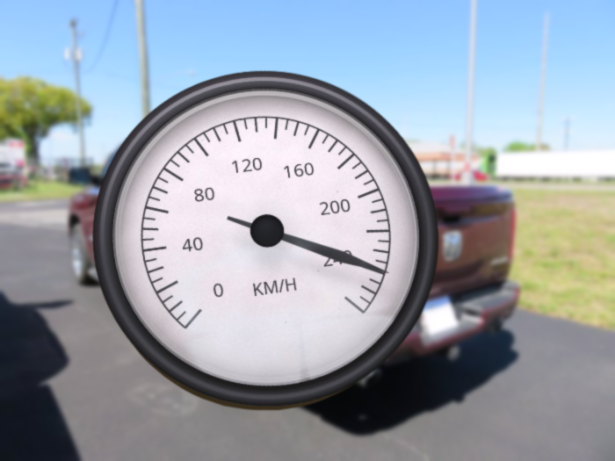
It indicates **240** km/h
